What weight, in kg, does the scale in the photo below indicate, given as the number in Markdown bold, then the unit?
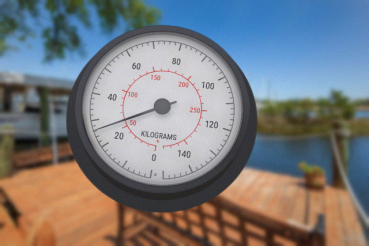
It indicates **26** kg
